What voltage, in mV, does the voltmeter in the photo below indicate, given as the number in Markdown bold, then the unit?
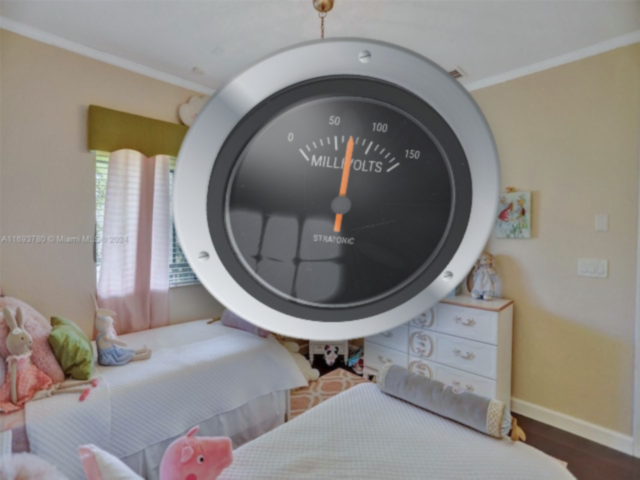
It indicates **70** mV
